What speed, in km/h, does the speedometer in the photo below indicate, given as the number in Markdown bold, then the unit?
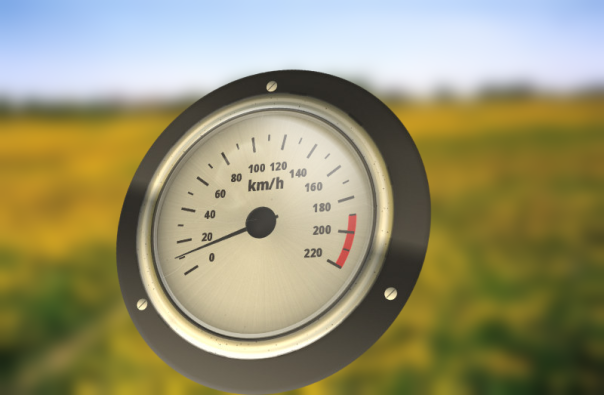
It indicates **10** km/h
